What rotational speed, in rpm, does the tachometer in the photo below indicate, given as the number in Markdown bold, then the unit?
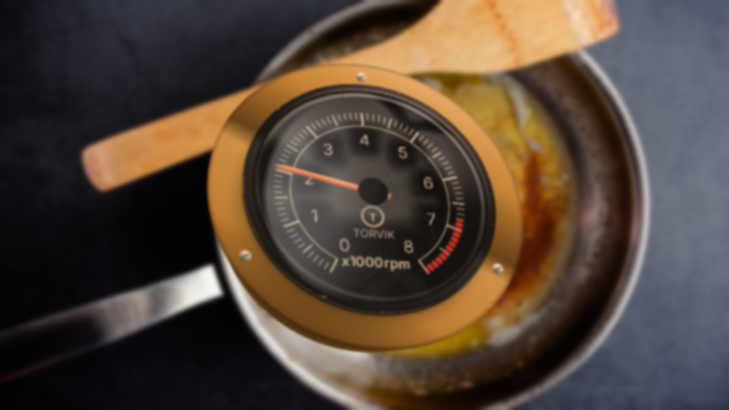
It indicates **2000** rpm
